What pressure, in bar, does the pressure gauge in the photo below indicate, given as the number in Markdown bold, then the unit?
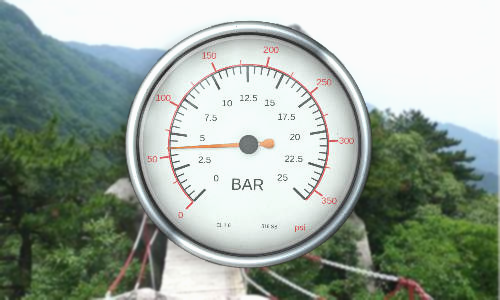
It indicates **4** bar
